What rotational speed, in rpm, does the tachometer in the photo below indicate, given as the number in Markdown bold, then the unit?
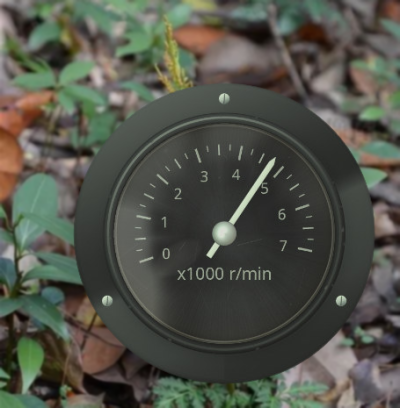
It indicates **4750** rpm
